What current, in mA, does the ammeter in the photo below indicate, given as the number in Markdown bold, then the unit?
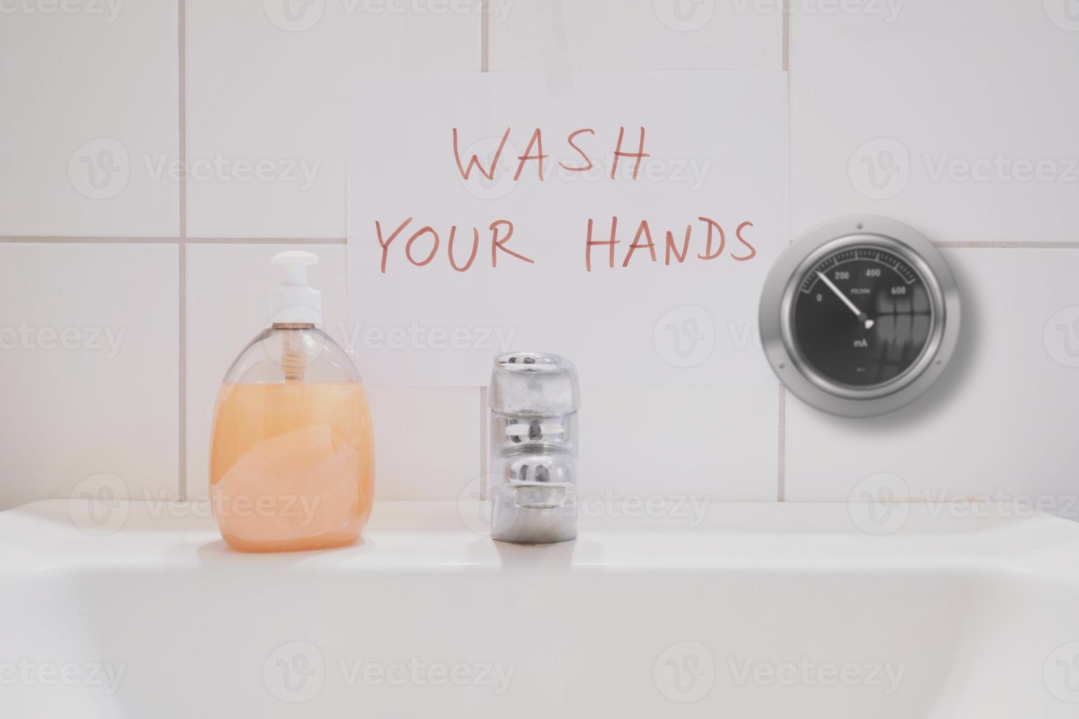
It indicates **100** mA
